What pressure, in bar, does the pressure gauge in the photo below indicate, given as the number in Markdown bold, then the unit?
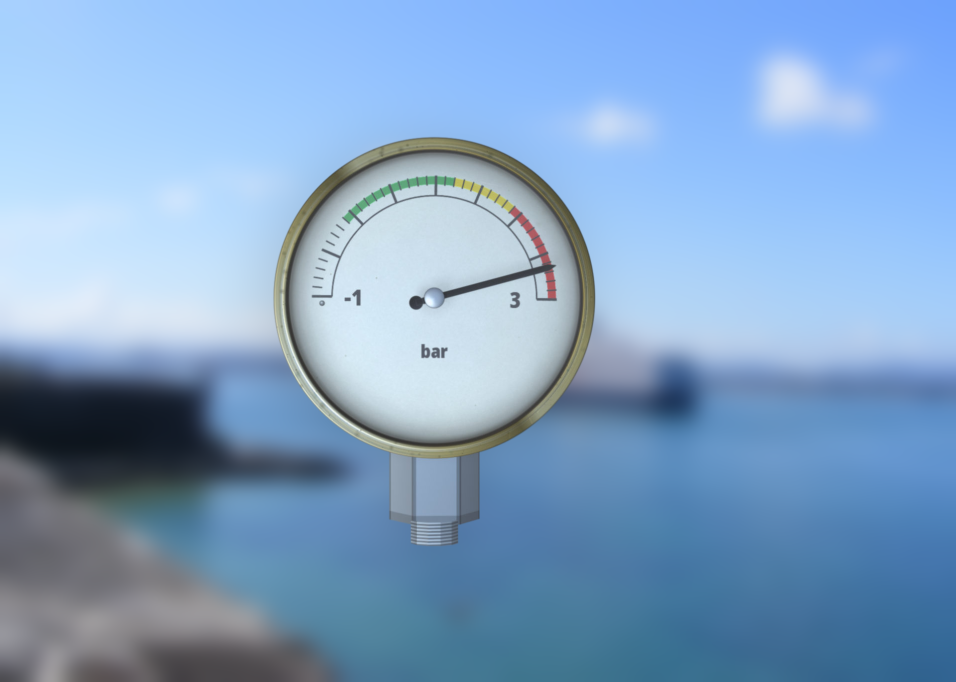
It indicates **2.65** bar
